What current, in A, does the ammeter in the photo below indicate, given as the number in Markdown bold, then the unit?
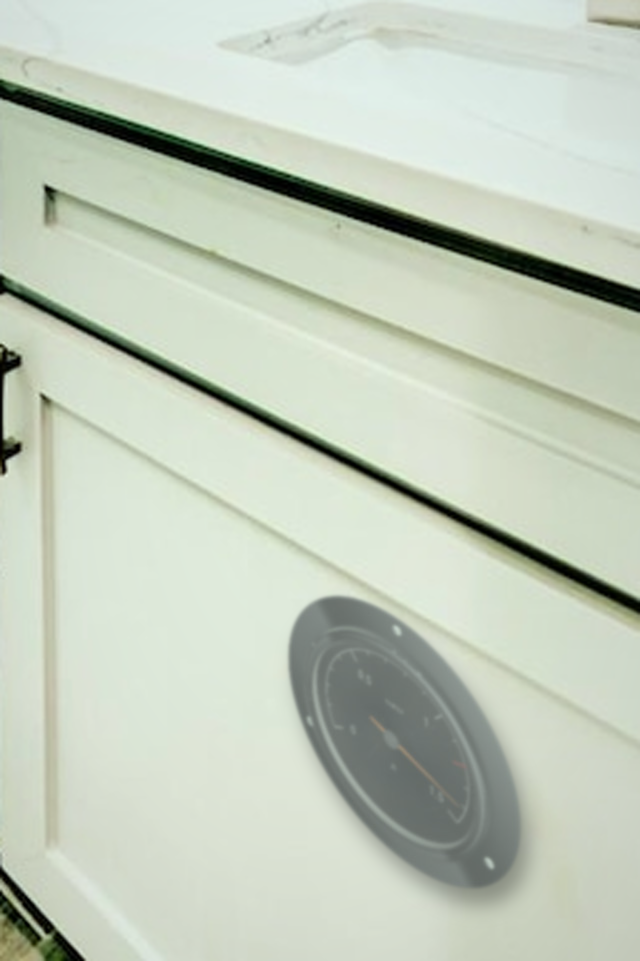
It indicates **1.4** A
